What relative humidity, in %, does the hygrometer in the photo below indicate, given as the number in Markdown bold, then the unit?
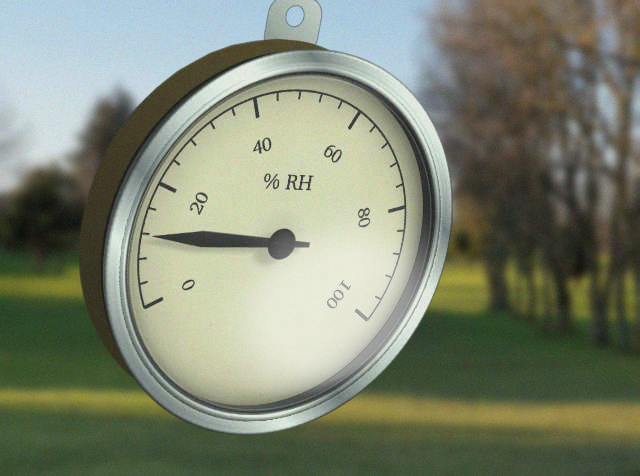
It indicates **12** %
